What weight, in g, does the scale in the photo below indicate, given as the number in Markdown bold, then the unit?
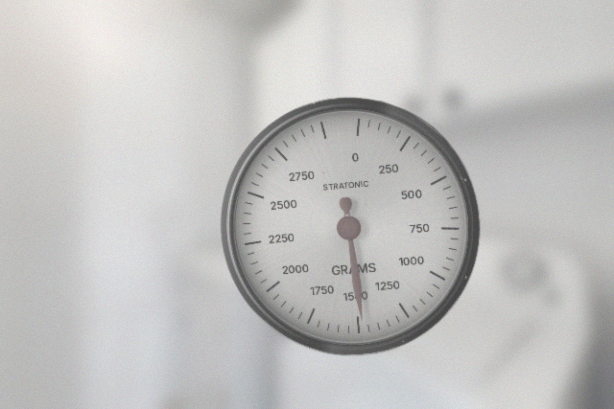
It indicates **1475** g
